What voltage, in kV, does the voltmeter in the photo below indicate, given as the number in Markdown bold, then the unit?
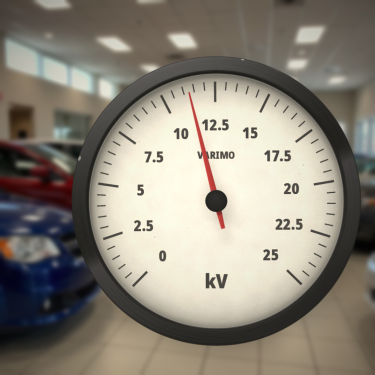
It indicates **11.25** kV
